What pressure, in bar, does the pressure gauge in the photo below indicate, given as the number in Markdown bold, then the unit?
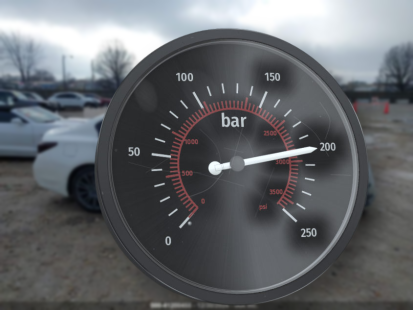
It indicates **200** bar
